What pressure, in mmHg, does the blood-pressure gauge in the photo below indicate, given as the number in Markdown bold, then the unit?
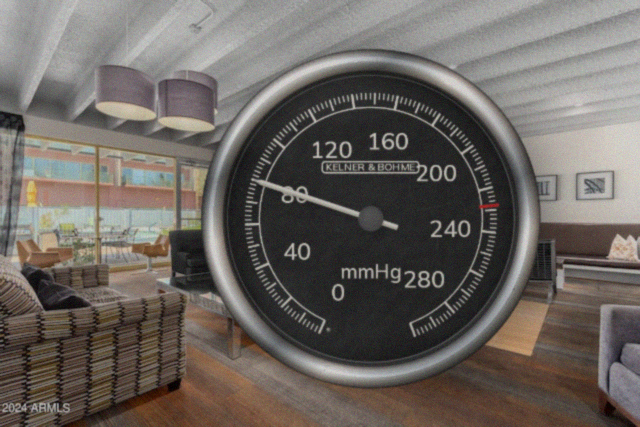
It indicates **80** mmHg
